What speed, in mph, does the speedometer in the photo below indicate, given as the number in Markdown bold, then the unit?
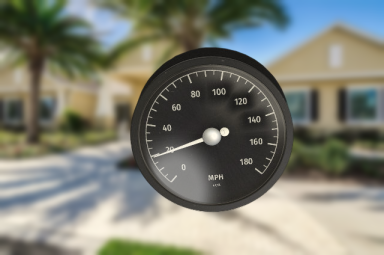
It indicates **20** mph
